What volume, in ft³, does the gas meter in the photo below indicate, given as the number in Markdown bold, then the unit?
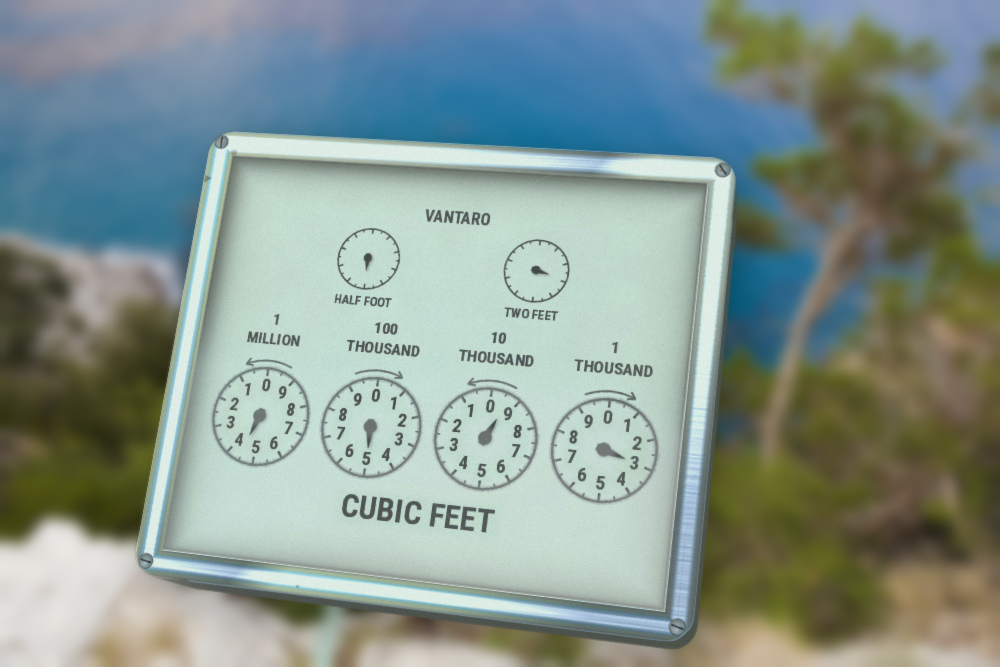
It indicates **449300** ft³
